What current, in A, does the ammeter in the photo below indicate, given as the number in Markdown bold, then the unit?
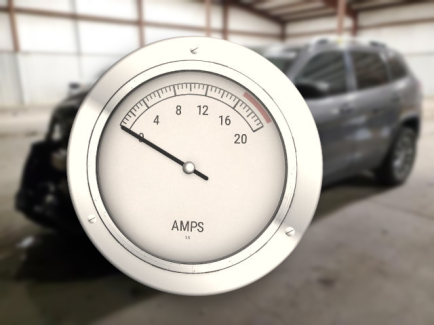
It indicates **0** A
